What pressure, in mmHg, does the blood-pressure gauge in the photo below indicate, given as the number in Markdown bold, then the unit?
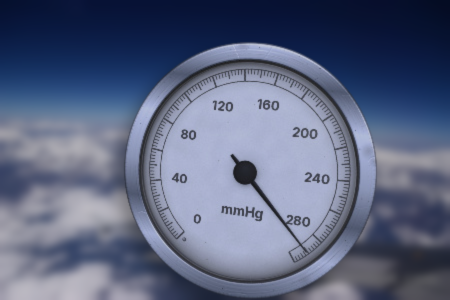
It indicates **290** mmHg
